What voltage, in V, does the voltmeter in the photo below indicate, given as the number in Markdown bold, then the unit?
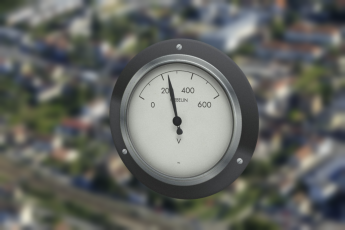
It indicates **250** V
